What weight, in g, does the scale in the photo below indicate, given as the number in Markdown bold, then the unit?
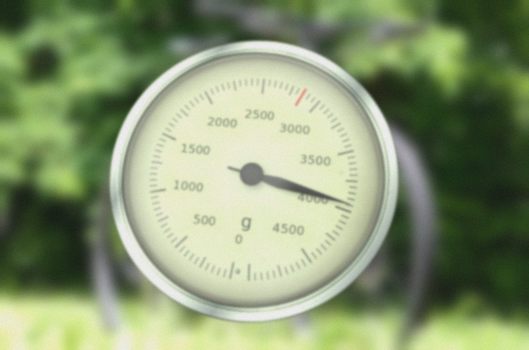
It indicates **3950** g
